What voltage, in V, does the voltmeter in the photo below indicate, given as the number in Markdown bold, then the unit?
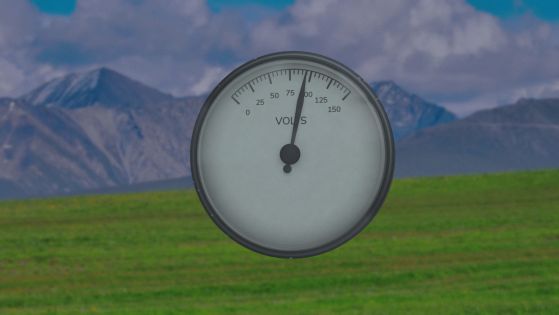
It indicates **95** V
